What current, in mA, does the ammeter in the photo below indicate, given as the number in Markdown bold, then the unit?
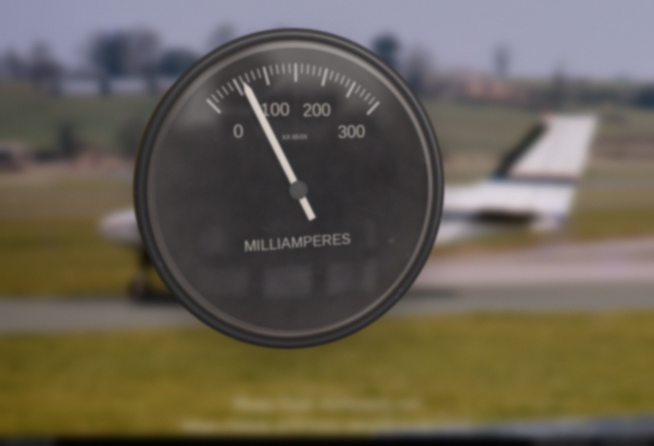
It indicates **60** mA
